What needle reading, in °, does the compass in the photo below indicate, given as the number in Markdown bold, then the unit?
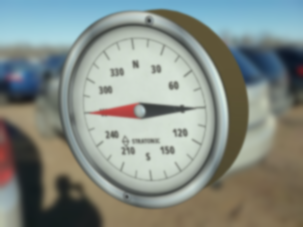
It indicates **270** °
